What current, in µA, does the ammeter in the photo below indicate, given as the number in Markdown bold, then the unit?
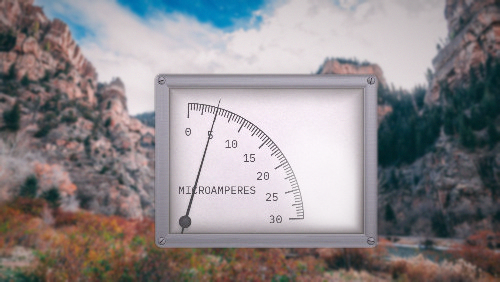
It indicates **5** µA
